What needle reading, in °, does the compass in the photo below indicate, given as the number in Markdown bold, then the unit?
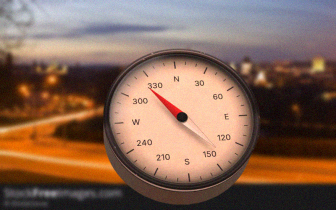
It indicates **320** °
